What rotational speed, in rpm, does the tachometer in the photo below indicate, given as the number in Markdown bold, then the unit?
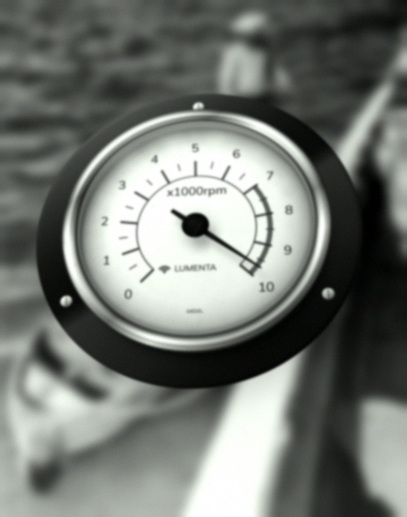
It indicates **9750** rpm
